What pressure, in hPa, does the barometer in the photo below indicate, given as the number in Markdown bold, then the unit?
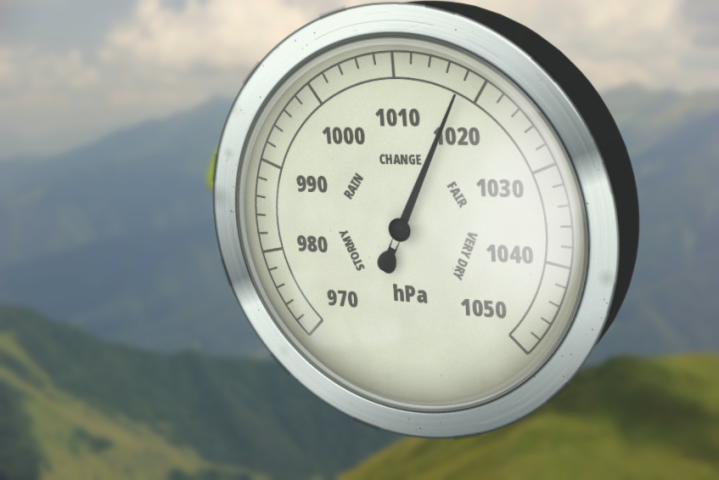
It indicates **1018** hPa
